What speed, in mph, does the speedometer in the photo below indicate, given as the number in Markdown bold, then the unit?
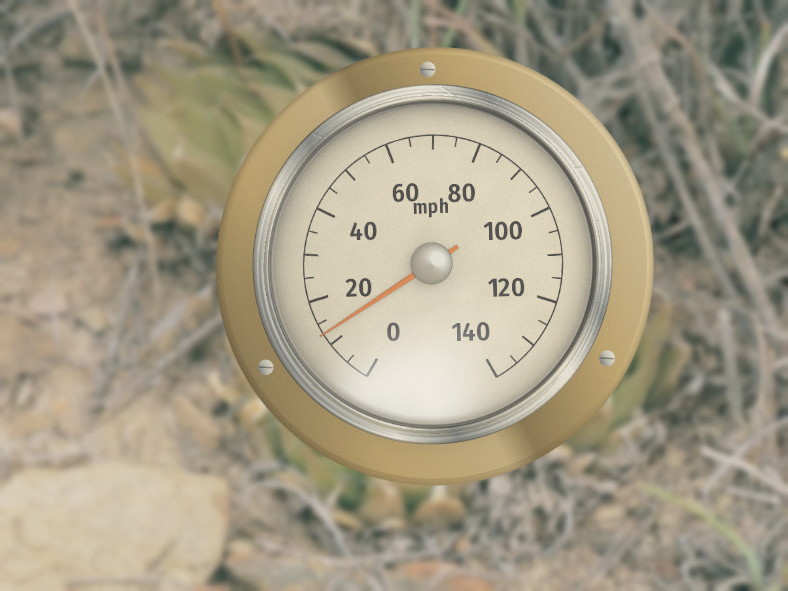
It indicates **12.5** mph
